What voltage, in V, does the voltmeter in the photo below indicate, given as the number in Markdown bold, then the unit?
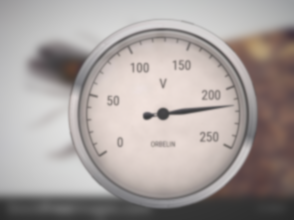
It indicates **215** V
